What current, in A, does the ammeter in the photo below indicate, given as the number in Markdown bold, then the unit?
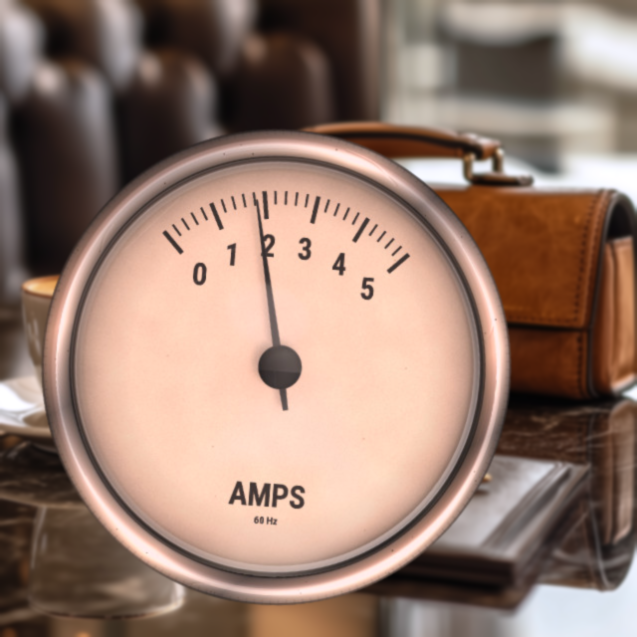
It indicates **1.8** A
